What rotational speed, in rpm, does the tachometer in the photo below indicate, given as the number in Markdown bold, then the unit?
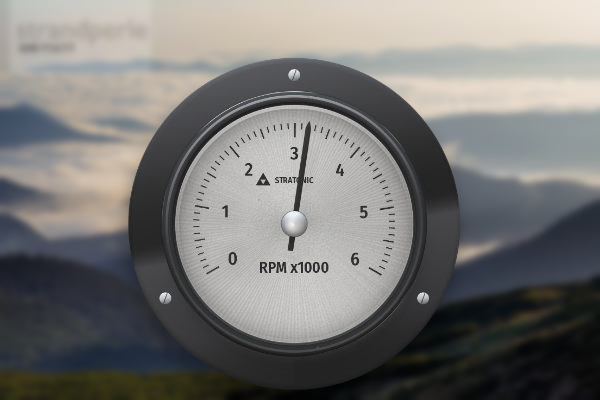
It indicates **3200** rpm
